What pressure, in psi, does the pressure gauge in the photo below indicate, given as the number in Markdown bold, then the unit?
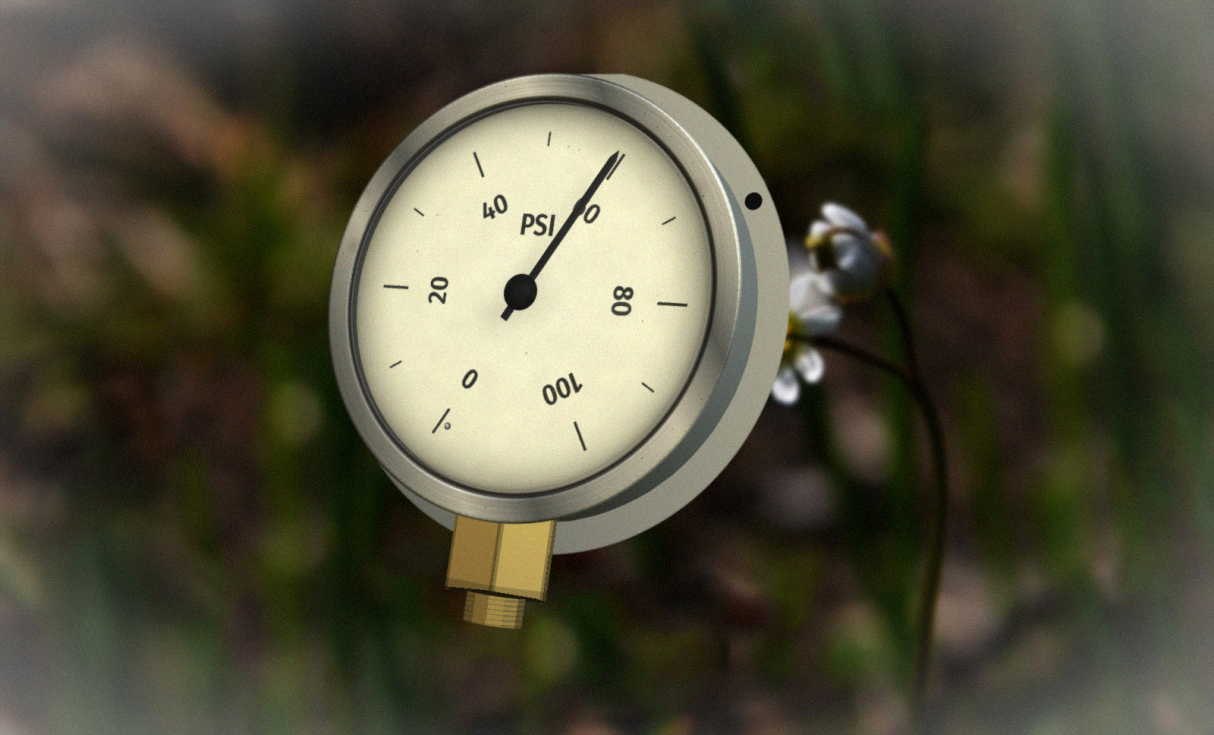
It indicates **60** psi
